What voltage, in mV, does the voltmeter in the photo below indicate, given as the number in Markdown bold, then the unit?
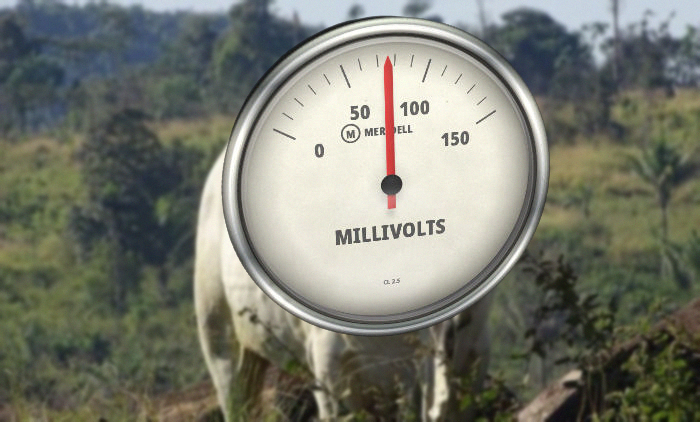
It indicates **75** mV
